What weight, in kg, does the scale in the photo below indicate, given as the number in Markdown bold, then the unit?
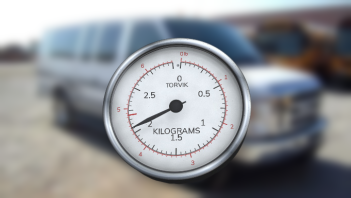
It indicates **2.05** kg
